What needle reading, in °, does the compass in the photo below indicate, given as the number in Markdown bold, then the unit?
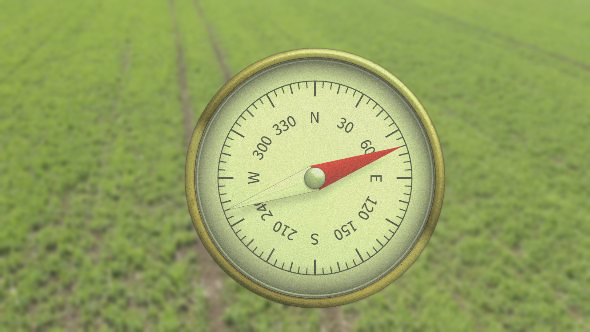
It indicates **70** °
